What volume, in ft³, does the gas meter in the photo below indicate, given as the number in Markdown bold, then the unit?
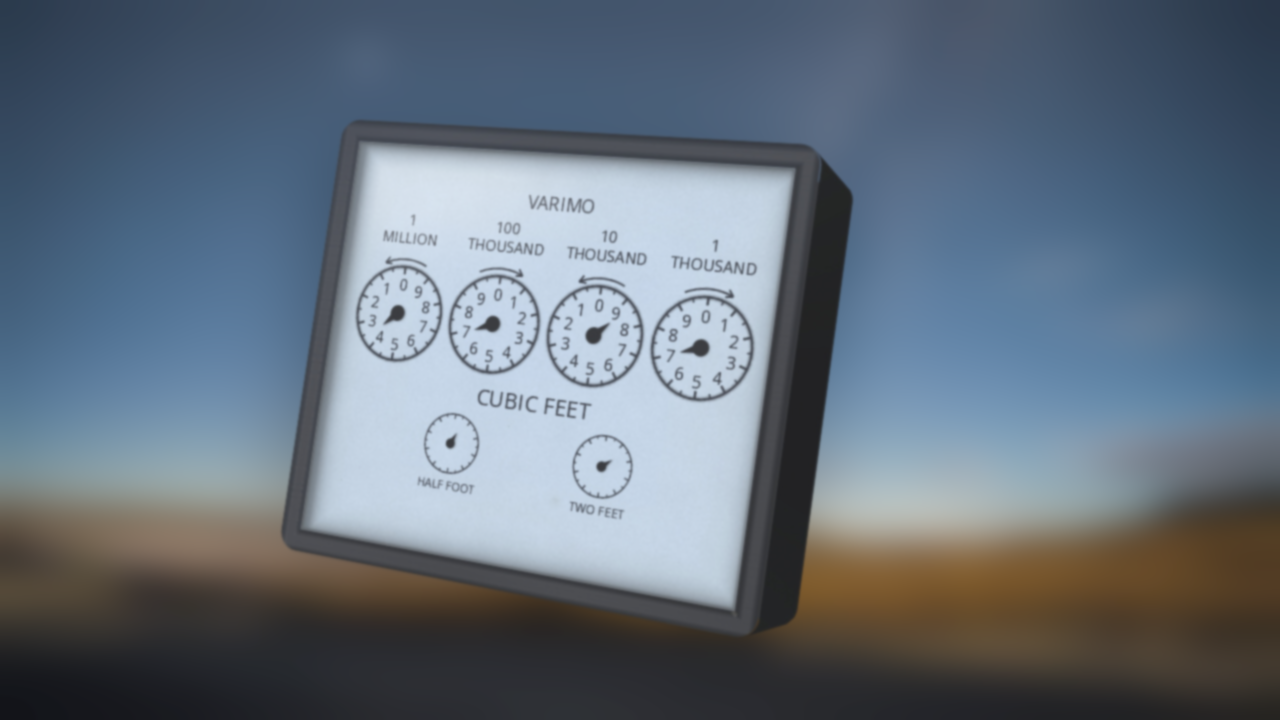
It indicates **368700** ft³
